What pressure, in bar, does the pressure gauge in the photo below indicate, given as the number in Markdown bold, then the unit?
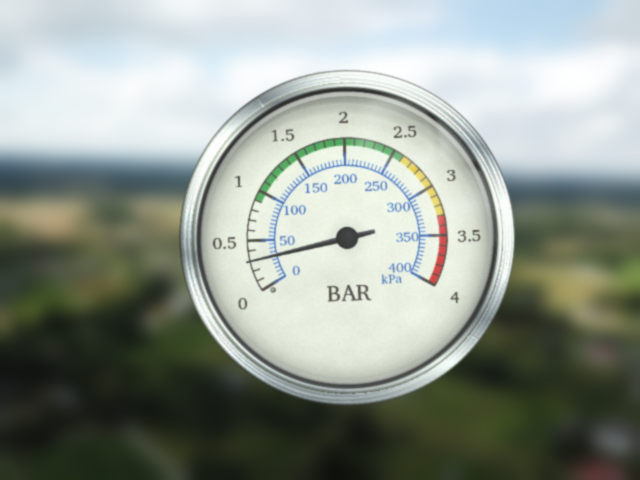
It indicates **0.3** bar
